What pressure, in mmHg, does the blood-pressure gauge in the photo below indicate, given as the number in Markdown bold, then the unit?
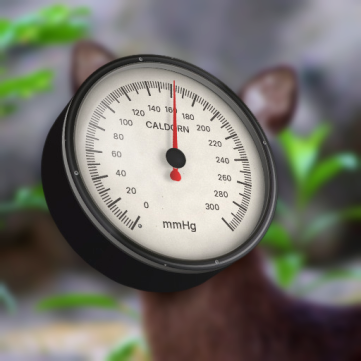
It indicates **160** mmHg
